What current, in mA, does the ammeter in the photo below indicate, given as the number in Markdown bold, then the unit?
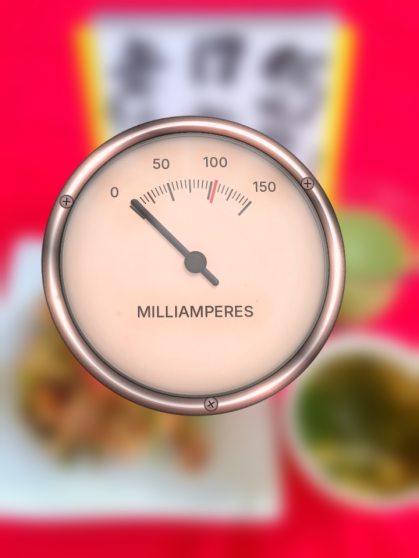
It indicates **5** mA
